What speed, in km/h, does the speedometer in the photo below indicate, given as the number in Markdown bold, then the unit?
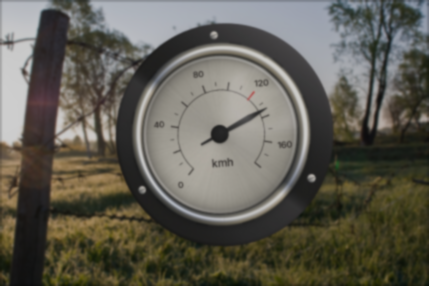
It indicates **135** km/h
